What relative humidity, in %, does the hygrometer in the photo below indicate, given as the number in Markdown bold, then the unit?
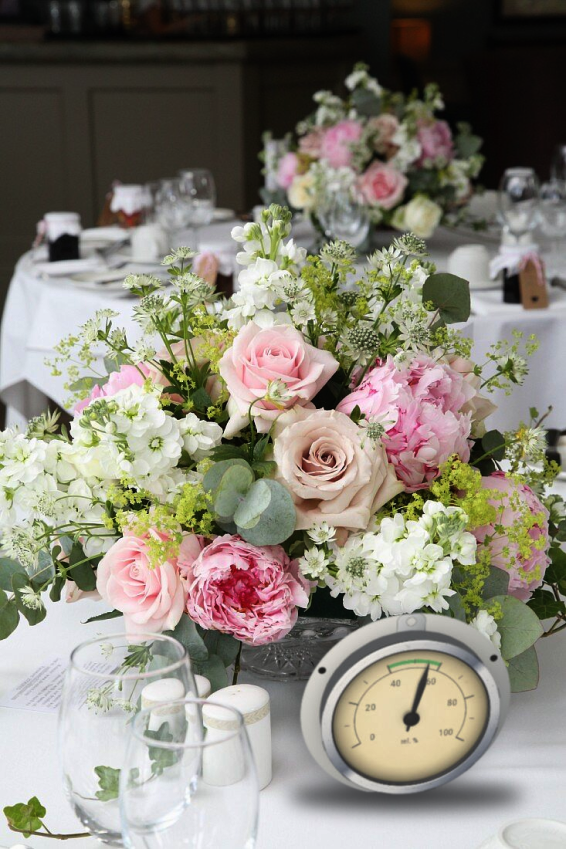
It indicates **55** %
